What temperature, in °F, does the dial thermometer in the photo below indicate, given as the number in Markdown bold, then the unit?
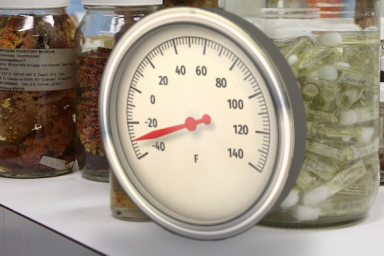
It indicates **-30** °F
